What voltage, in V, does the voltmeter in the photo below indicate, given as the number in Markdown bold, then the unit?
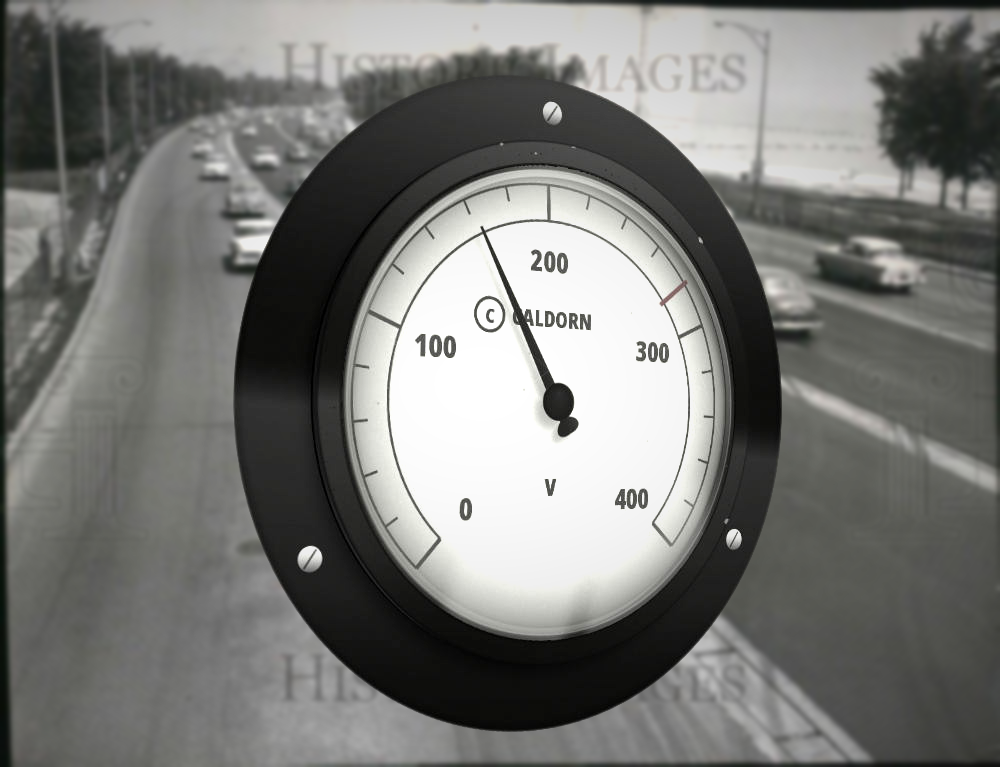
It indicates **160** V
